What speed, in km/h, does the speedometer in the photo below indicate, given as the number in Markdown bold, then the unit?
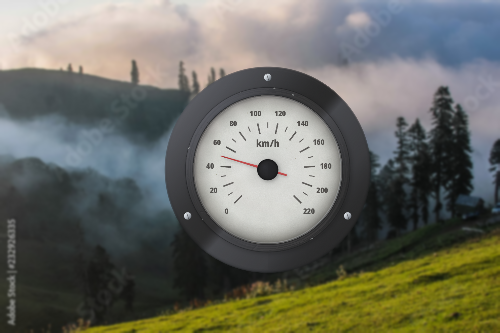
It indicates **50** km/h
